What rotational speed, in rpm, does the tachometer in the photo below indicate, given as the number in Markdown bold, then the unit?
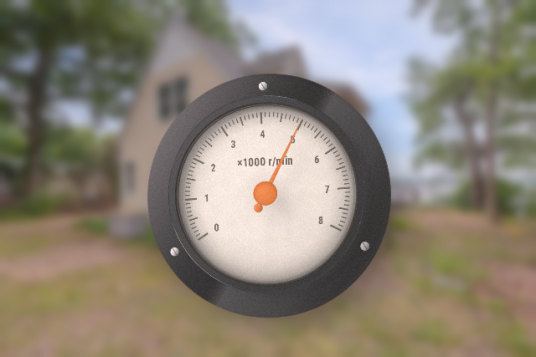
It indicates **5000** rpm
